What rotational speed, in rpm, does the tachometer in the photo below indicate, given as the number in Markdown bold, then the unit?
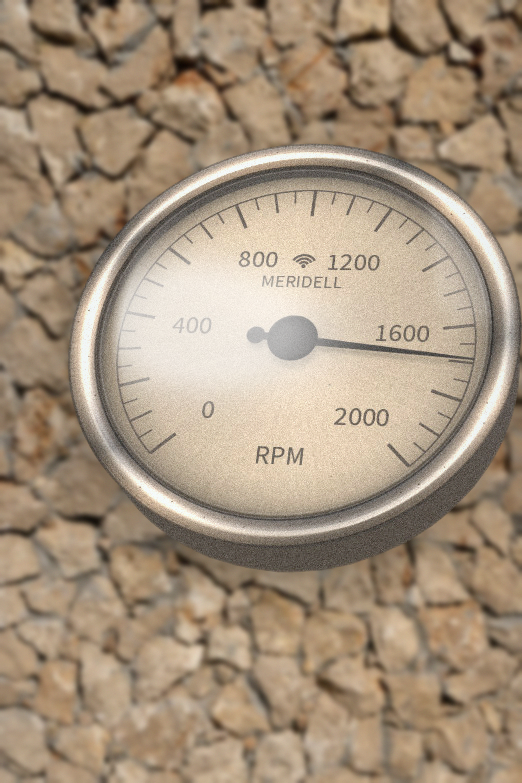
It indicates **1700** rpm
